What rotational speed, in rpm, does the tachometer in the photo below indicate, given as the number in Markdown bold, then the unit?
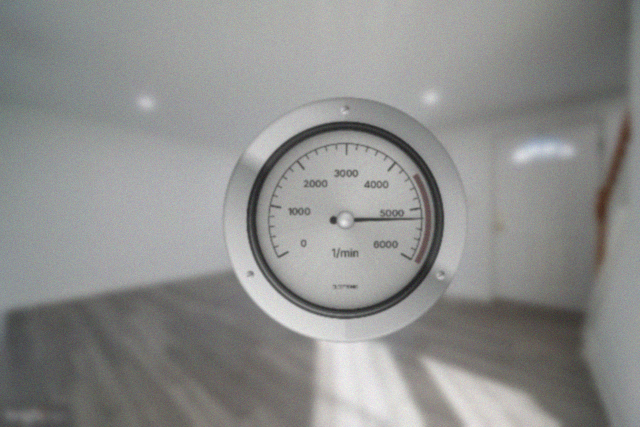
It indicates **5200** rpm
